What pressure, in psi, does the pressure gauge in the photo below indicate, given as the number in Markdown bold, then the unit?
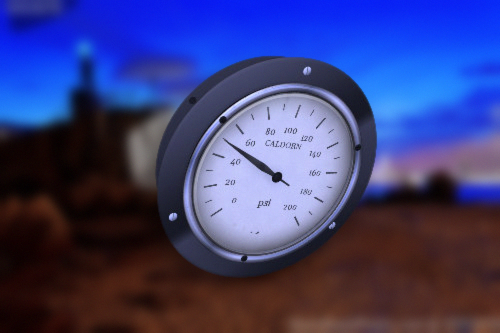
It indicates **50** psi
